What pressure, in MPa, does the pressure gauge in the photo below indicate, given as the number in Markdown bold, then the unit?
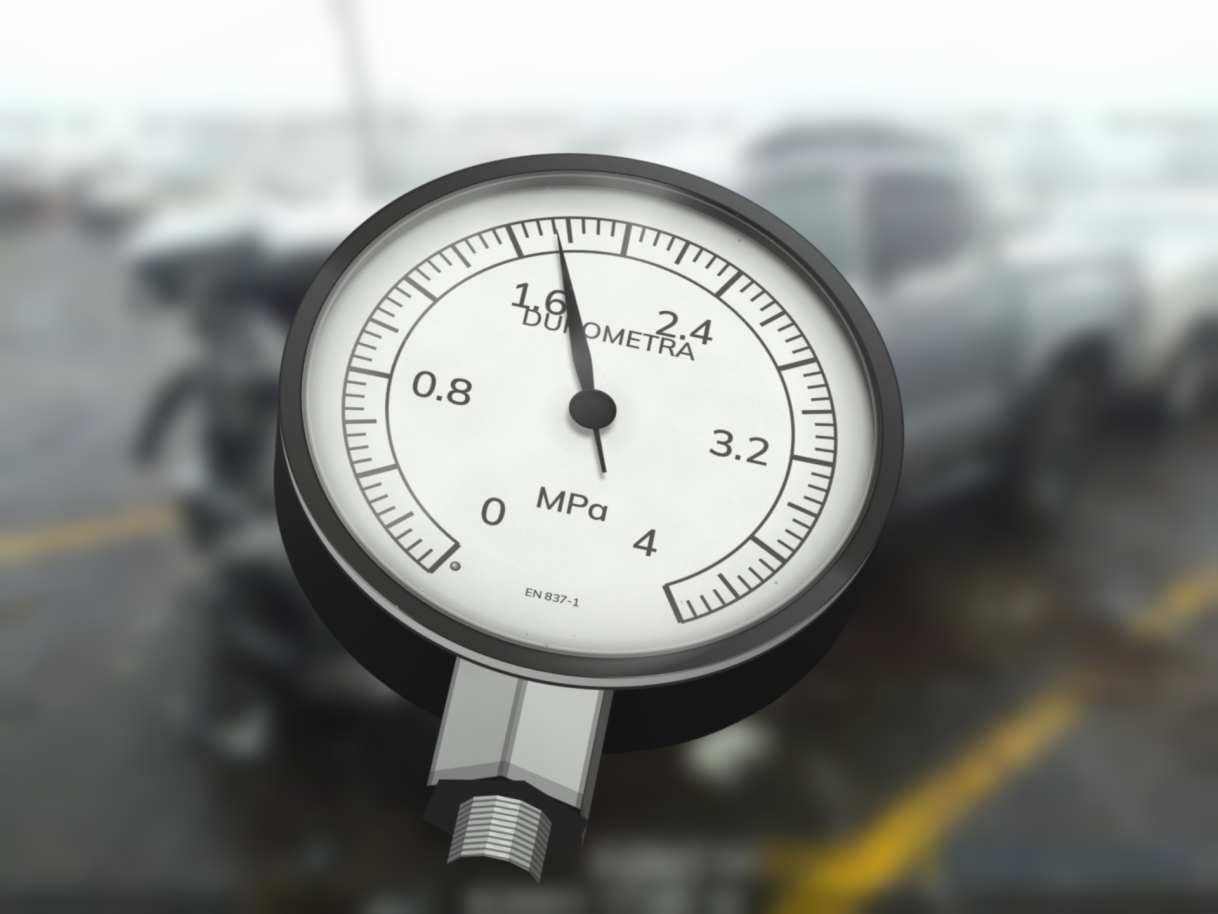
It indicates **1.75** MPa
